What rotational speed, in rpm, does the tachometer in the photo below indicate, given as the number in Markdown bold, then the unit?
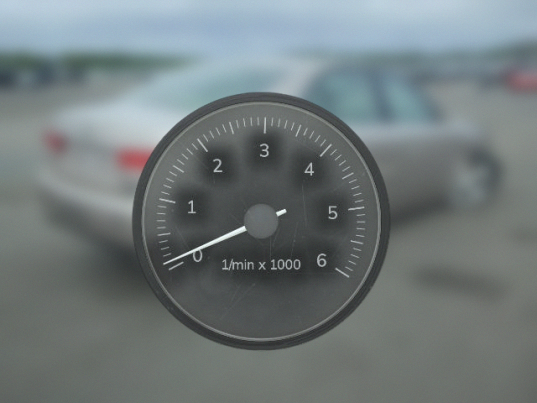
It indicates **100** rpm
